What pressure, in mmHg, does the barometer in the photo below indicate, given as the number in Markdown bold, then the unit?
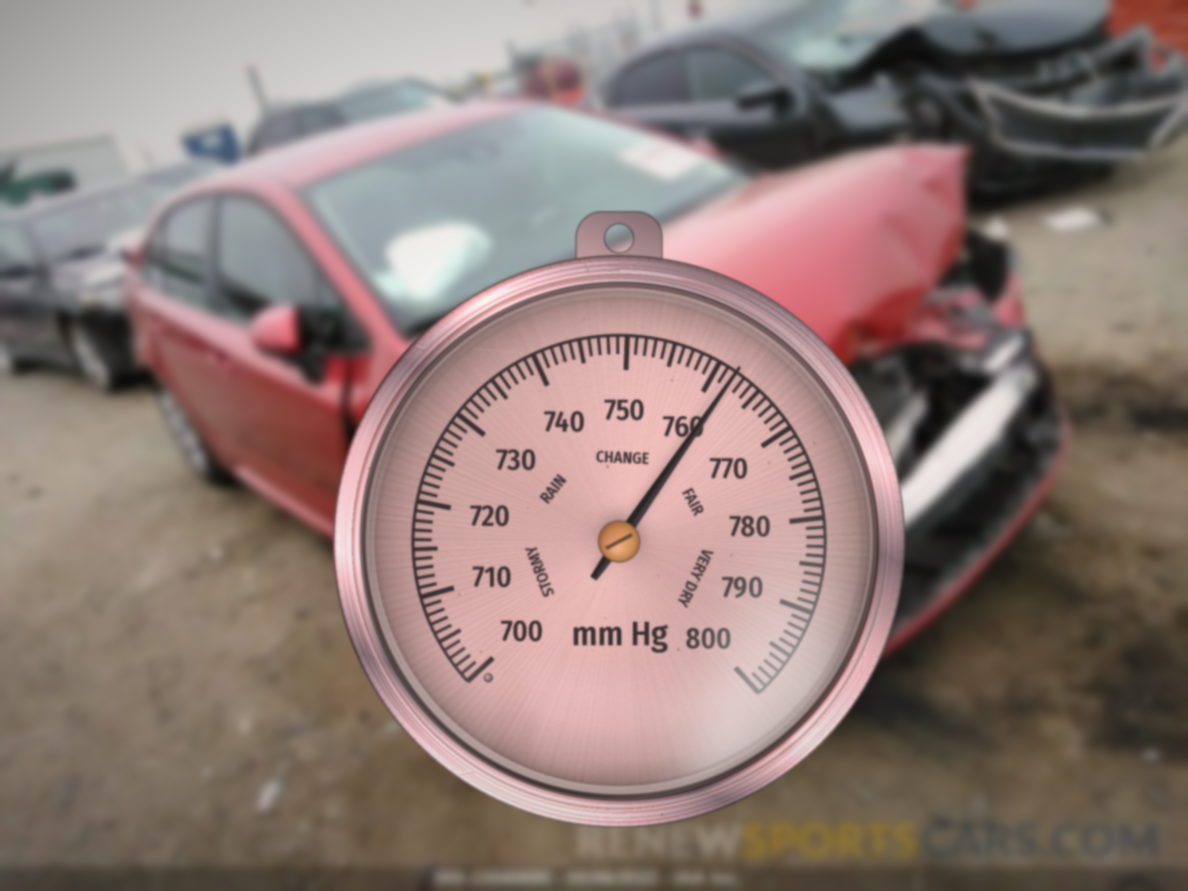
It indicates **762** mmHg
